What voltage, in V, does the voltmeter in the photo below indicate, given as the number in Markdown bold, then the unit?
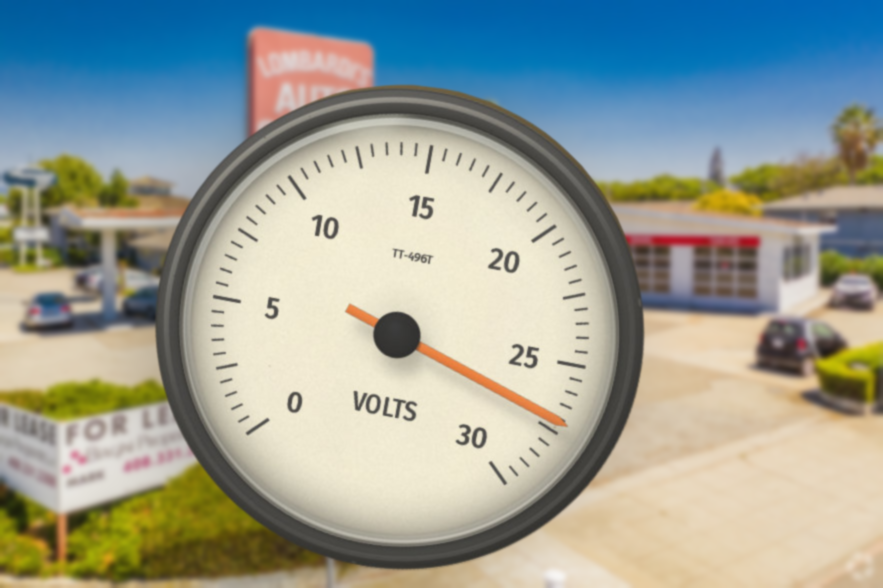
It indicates **27** V
